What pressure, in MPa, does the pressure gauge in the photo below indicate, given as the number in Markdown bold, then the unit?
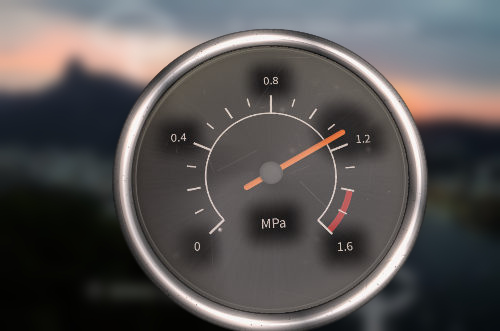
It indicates **1.15** MPa
